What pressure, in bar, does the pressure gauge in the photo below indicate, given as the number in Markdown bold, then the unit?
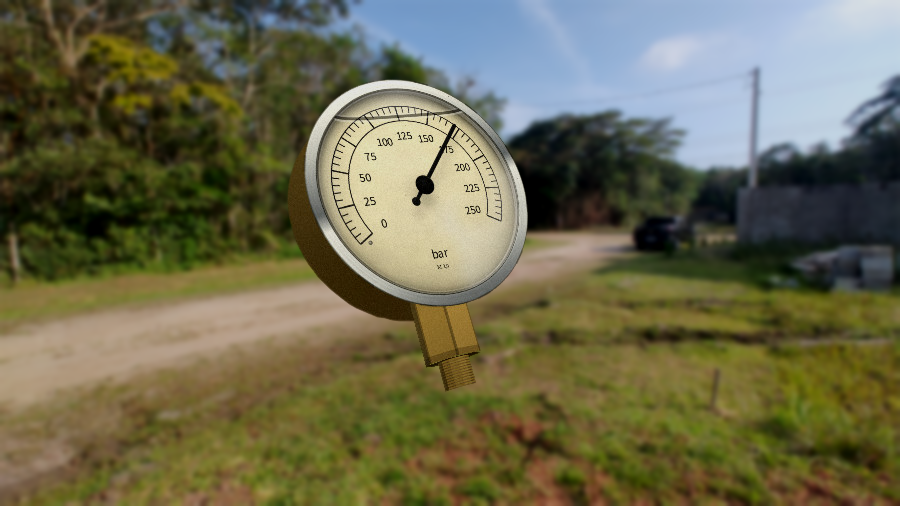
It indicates **170** bar
